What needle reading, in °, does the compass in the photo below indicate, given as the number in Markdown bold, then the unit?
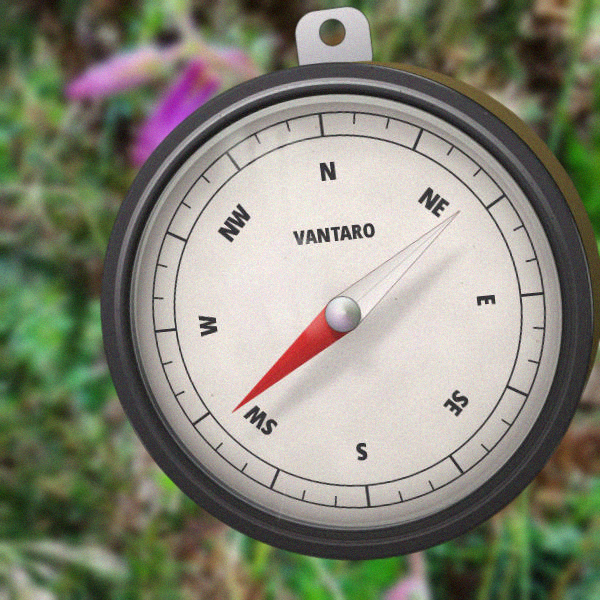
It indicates **235** °
